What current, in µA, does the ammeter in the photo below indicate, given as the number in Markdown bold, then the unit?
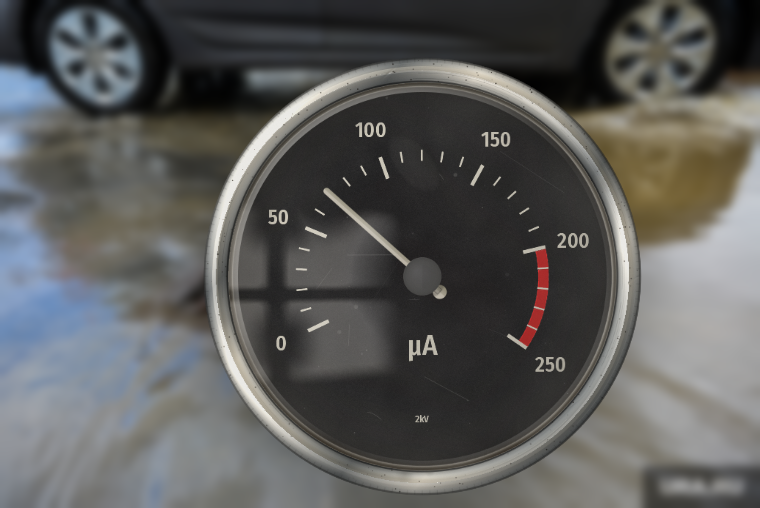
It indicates **70** µA
